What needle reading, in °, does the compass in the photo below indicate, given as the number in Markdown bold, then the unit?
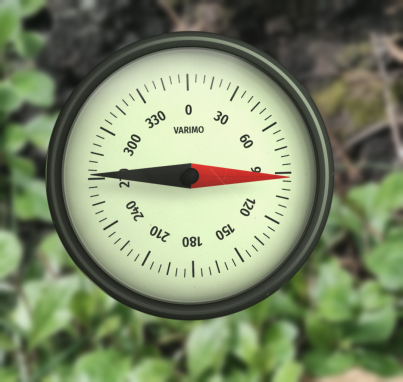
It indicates **92.5** °
